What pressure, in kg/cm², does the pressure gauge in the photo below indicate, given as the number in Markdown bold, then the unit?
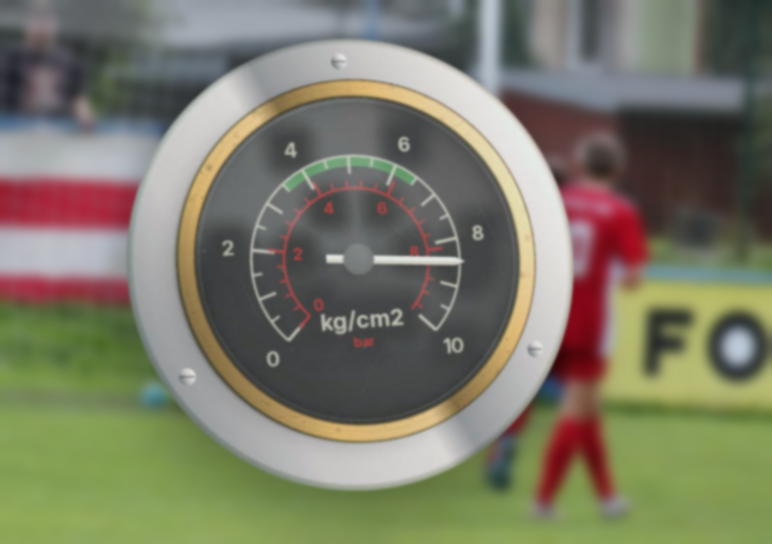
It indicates **8.5** kg/cm²
